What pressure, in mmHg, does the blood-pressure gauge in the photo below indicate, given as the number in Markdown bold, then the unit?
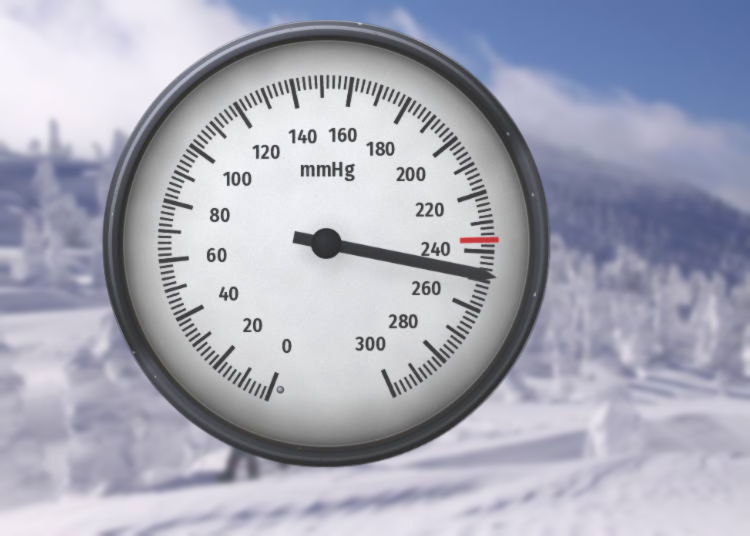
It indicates **248** mmHg
